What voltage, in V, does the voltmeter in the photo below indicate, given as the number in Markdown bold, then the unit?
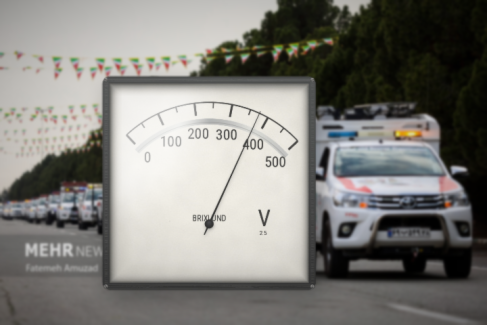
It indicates **375** V
